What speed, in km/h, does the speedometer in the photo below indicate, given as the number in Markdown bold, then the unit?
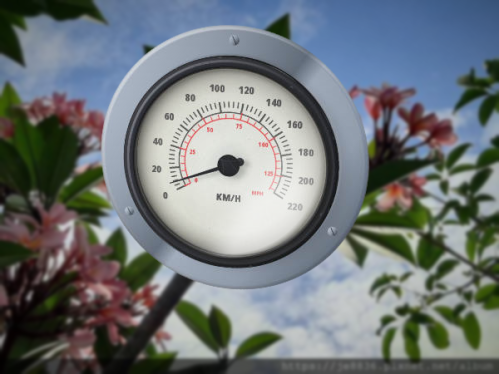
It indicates **8** km/h
